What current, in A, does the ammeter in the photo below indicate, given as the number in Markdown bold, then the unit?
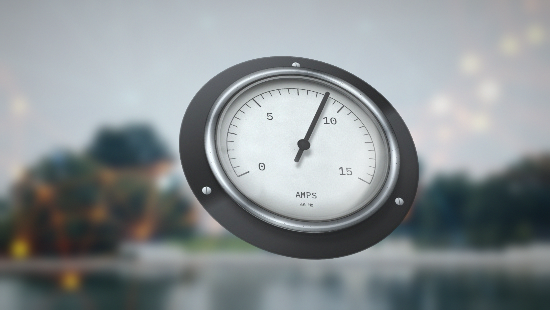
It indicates **9** A
